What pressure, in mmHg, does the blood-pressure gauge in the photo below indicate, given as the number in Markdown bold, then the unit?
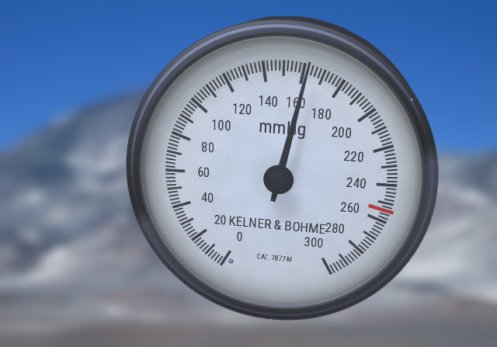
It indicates **162** mmHg
